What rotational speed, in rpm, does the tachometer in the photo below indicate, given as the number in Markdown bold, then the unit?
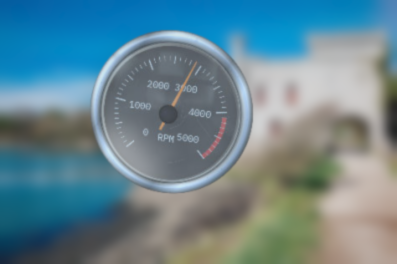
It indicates **2900** rpm
